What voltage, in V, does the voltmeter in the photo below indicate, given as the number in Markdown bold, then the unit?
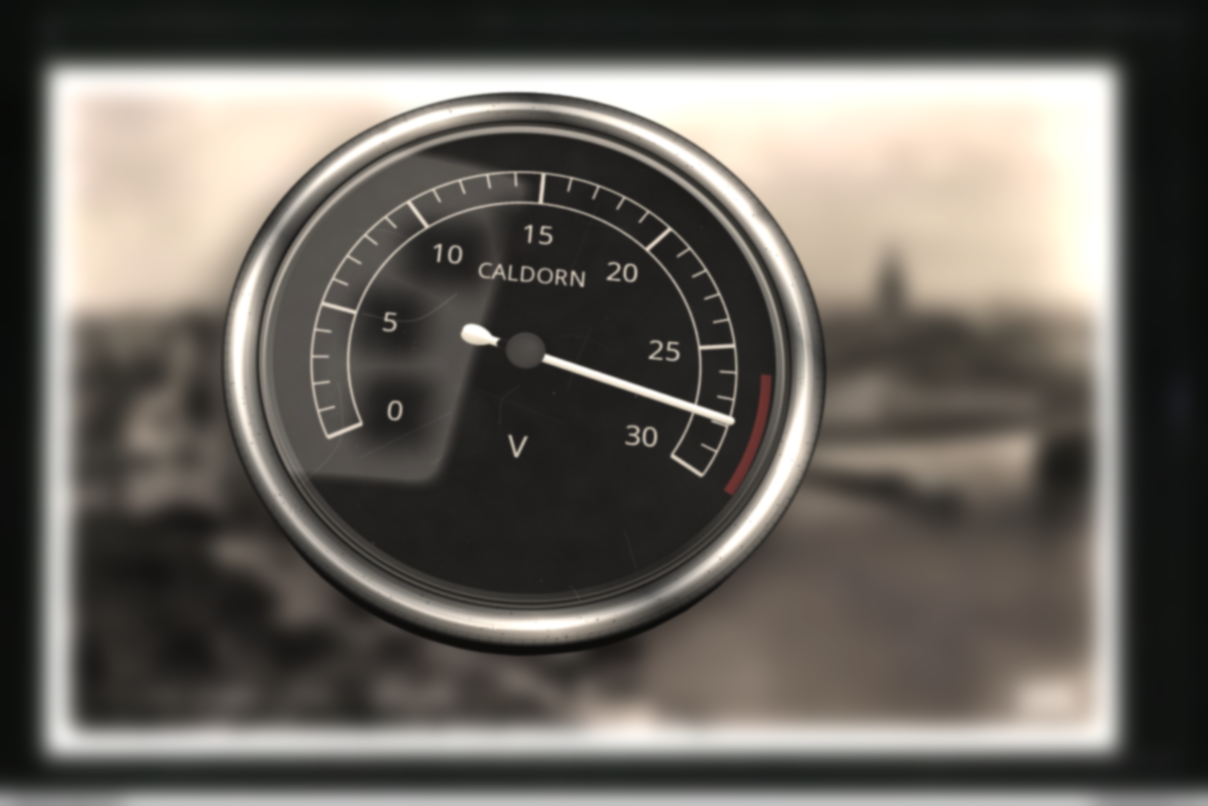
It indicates **28** V
